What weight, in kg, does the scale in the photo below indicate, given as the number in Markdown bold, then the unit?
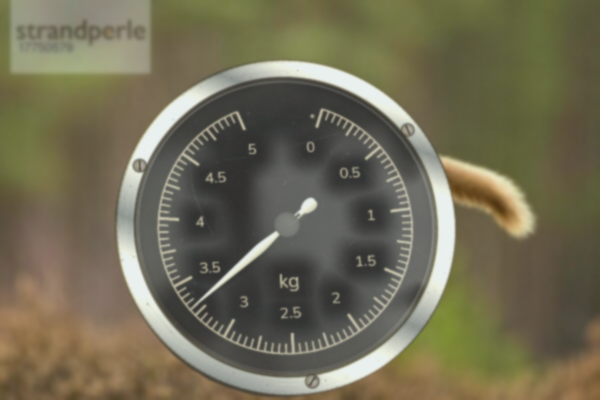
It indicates **3.3** kg
